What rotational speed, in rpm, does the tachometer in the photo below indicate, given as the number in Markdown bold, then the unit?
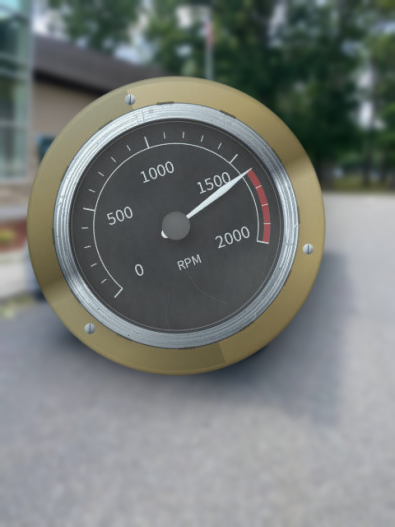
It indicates **1600** rpm
